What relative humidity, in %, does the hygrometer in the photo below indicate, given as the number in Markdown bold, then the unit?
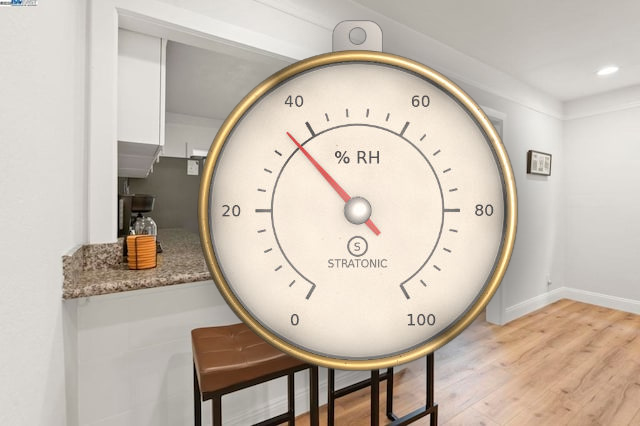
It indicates **36** %
